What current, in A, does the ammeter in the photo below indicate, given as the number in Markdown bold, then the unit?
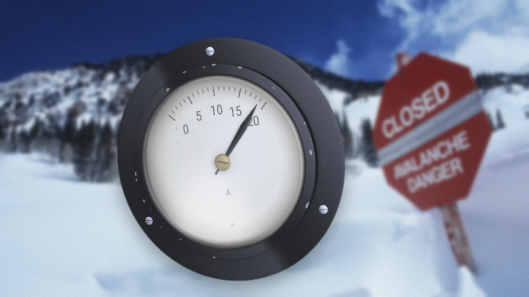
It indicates **19** A
